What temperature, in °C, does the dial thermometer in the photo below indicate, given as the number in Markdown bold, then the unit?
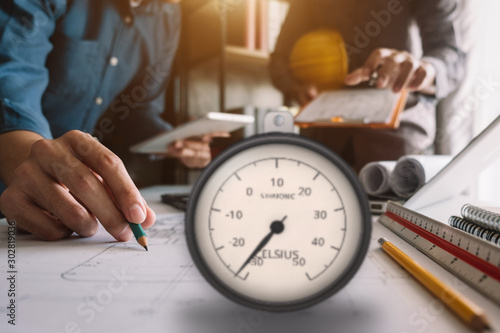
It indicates **-27.5** °C
